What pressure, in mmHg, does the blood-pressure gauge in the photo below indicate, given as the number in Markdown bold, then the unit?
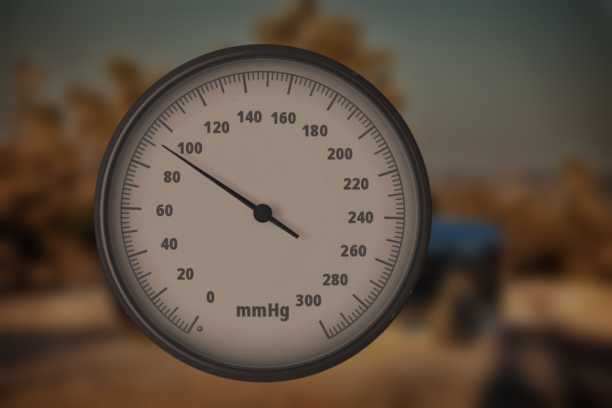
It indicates **92** mmHg
